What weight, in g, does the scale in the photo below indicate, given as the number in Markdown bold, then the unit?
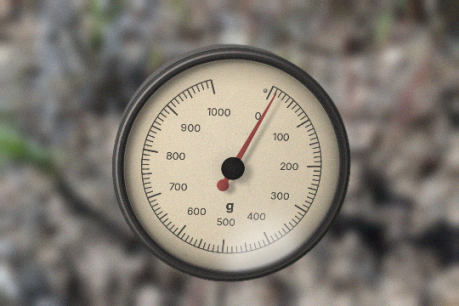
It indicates **10** g
